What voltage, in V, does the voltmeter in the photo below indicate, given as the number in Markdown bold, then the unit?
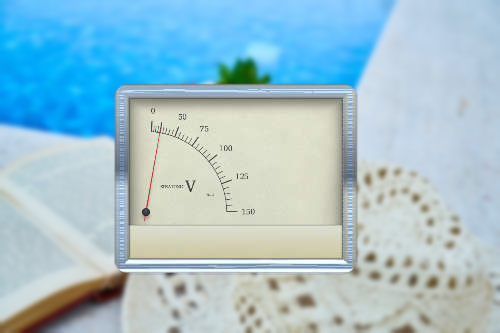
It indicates **25** V
